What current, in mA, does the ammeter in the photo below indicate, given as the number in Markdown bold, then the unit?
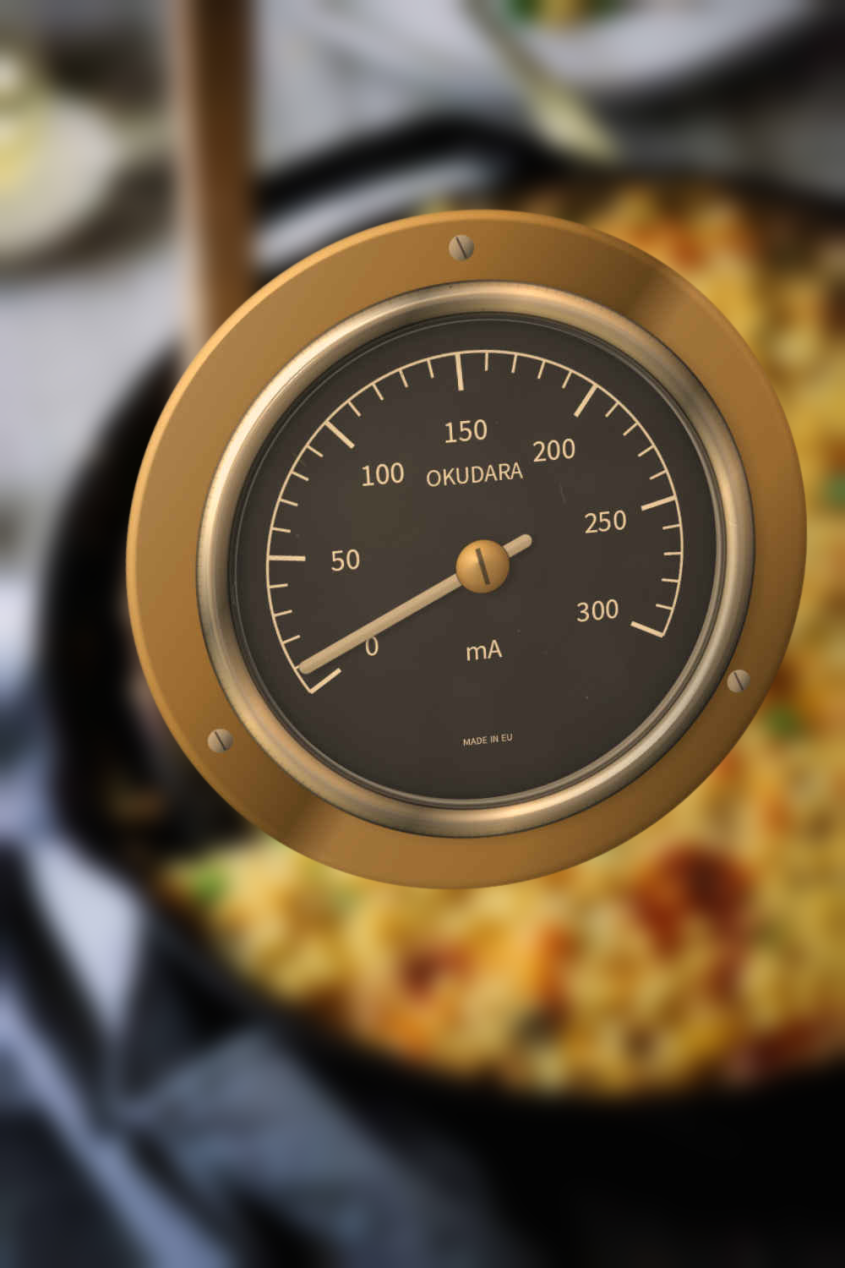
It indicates **10** mA
